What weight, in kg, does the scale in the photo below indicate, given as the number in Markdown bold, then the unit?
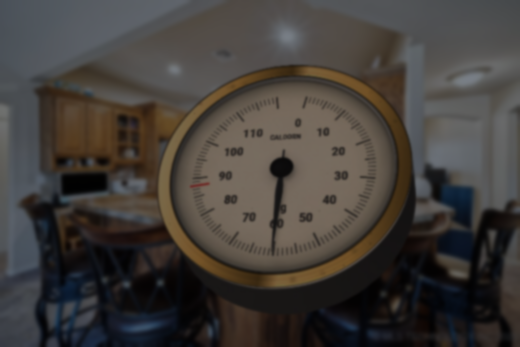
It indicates **60** kg
